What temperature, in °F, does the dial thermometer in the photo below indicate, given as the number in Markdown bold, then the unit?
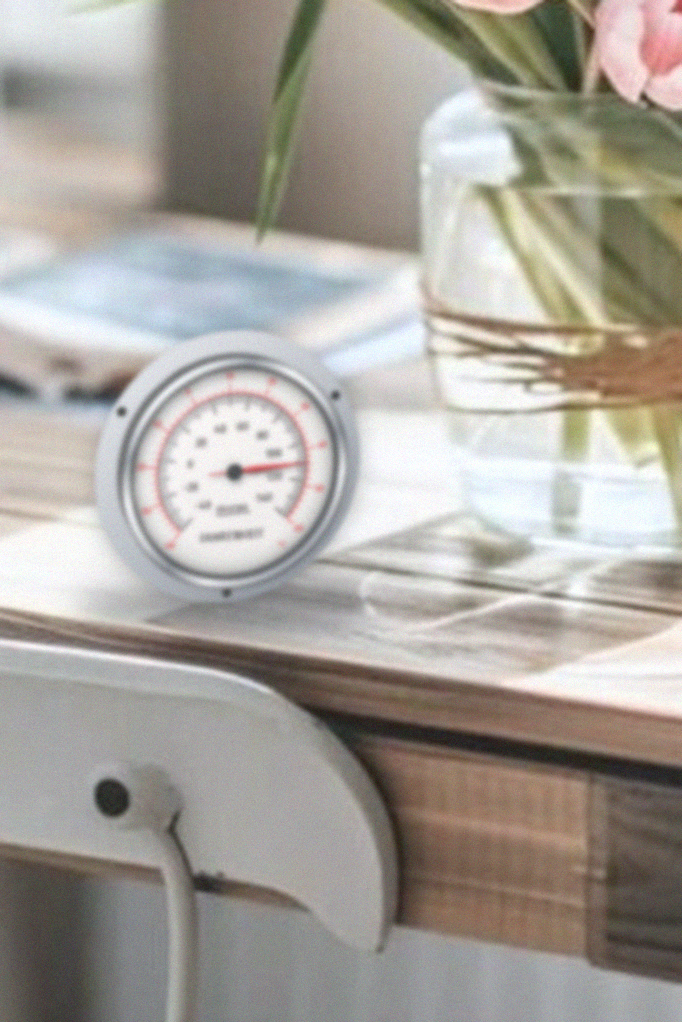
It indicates **110** °F
